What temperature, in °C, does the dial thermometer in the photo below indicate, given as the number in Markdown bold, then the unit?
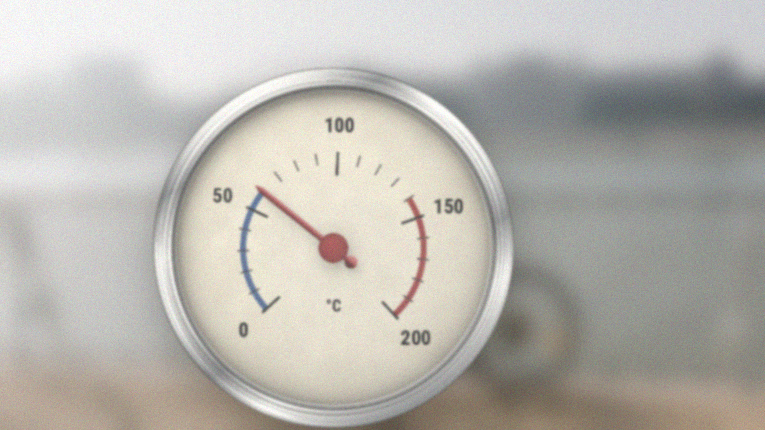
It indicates **60** °C
